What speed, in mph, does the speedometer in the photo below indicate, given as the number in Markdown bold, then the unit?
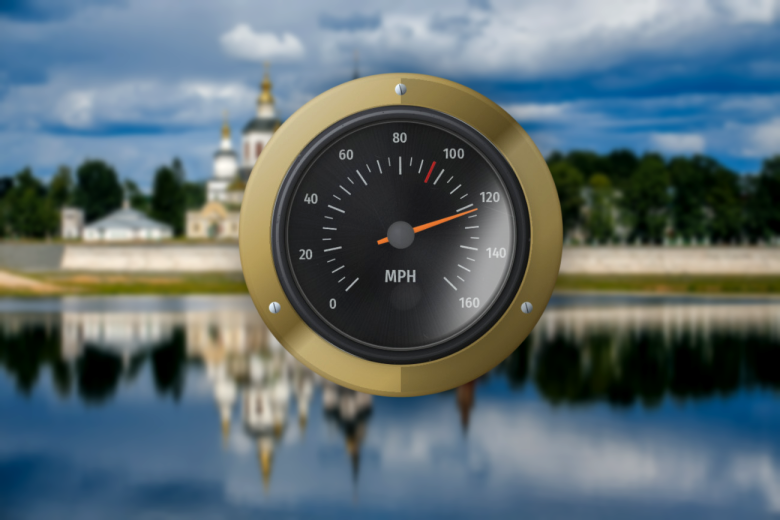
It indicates **122.5** mph
